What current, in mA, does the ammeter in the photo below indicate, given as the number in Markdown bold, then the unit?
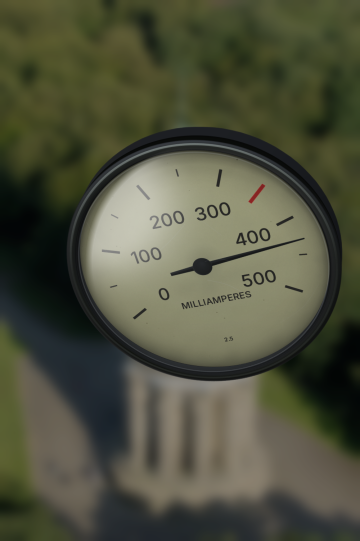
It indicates **425** mA
